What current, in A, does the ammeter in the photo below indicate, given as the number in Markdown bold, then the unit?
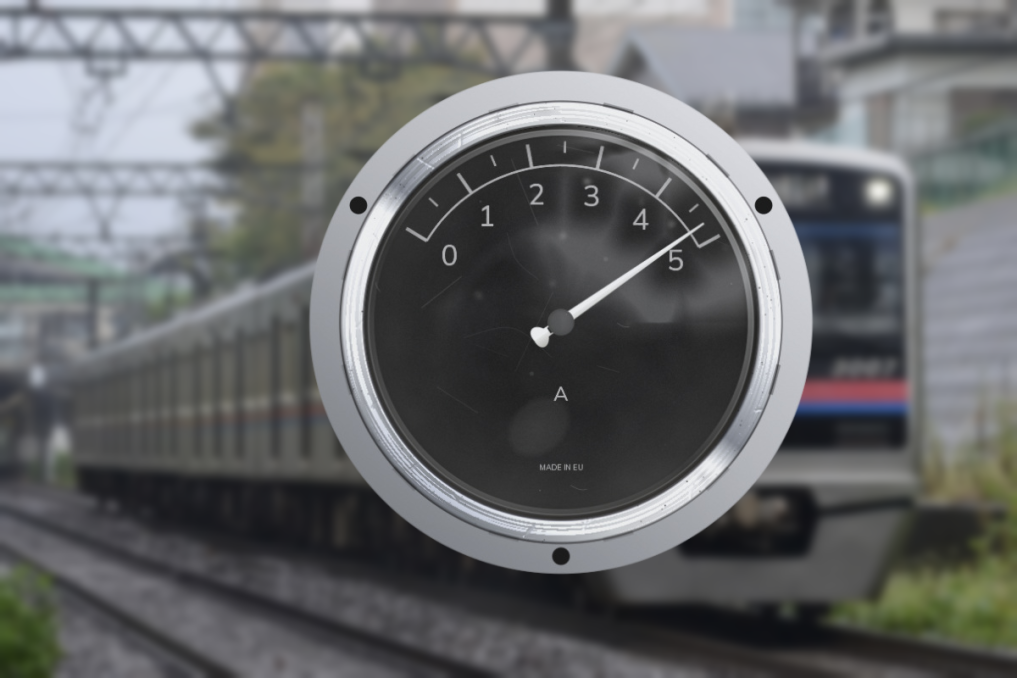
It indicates **4.75** A
